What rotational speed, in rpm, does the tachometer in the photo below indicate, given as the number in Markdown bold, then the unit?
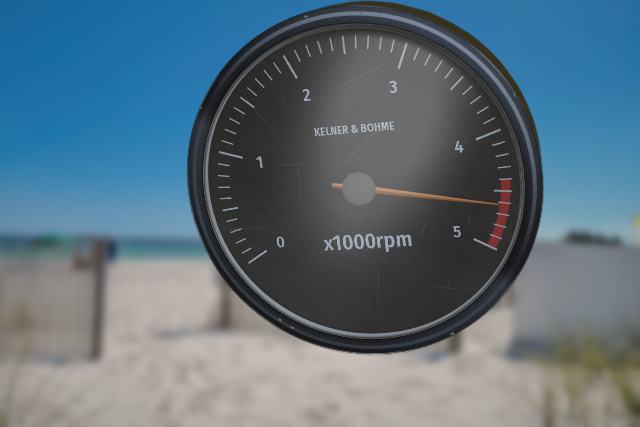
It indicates **4600** rpm
